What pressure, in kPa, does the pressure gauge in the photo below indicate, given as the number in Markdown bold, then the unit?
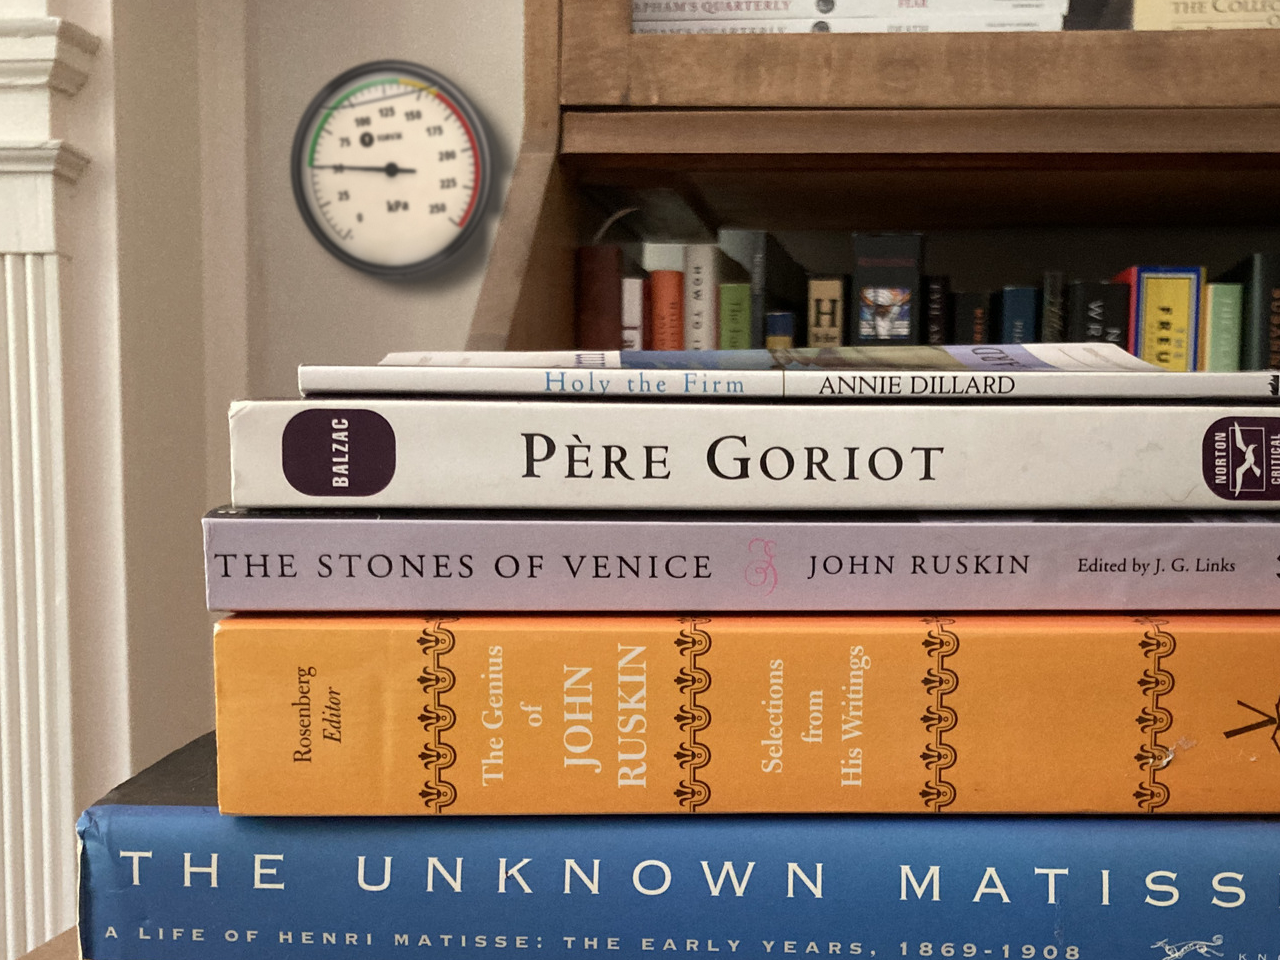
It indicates **50** kPa
